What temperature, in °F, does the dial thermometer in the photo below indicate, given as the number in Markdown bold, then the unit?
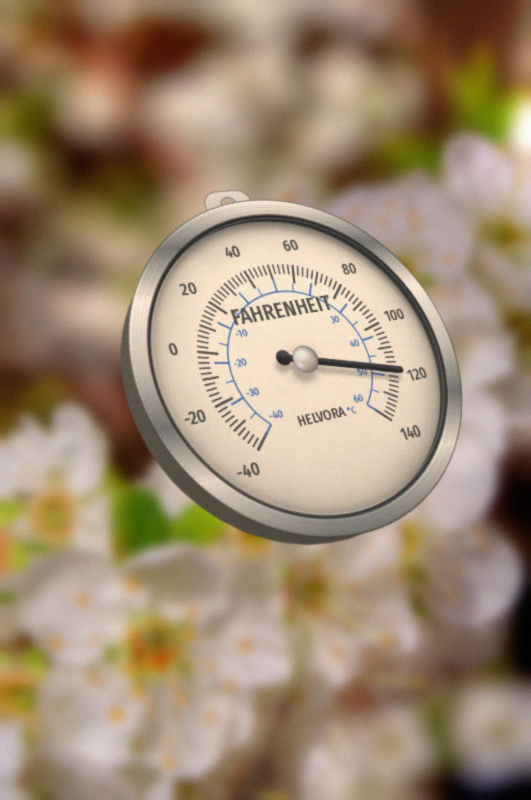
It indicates **120** °F
